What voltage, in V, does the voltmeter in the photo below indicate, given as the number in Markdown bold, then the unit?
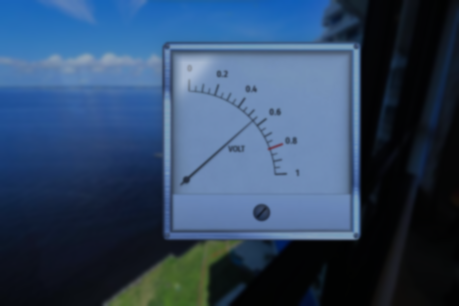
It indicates **0.55** V
